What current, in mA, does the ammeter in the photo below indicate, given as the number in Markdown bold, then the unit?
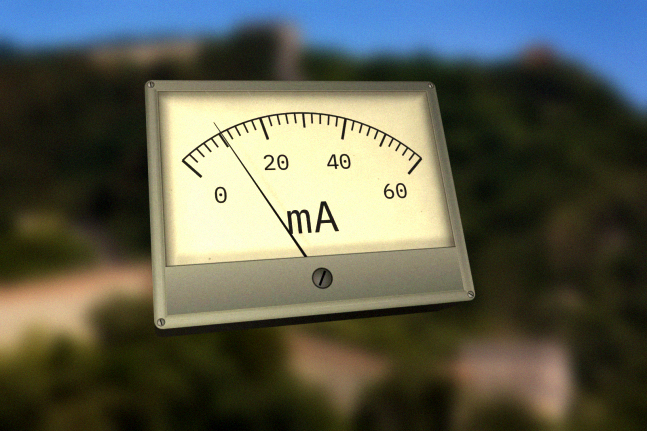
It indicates **10** mA
